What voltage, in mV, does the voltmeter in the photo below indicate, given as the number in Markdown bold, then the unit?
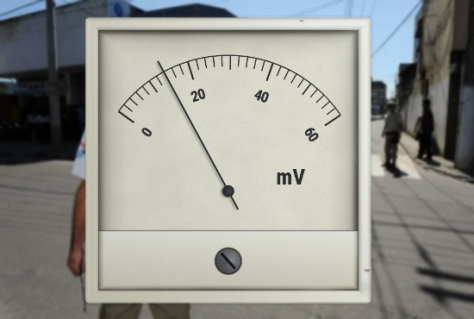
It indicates **14** mV
